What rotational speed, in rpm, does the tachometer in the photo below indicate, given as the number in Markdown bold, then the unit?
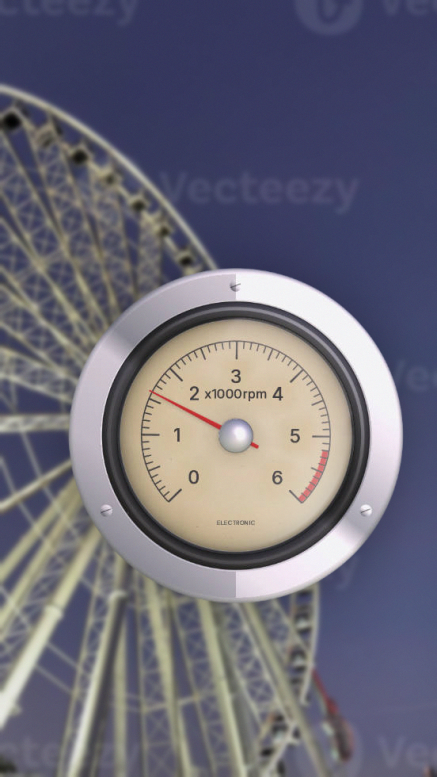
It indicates **1600** rpm
